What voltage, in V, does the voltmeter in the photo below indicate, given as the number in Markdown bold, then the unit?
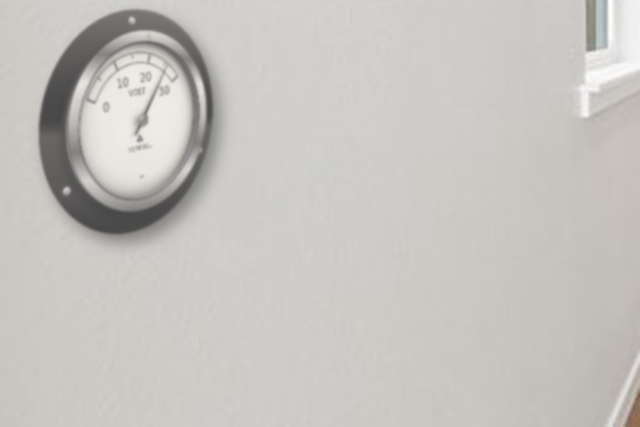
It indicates **25** V
